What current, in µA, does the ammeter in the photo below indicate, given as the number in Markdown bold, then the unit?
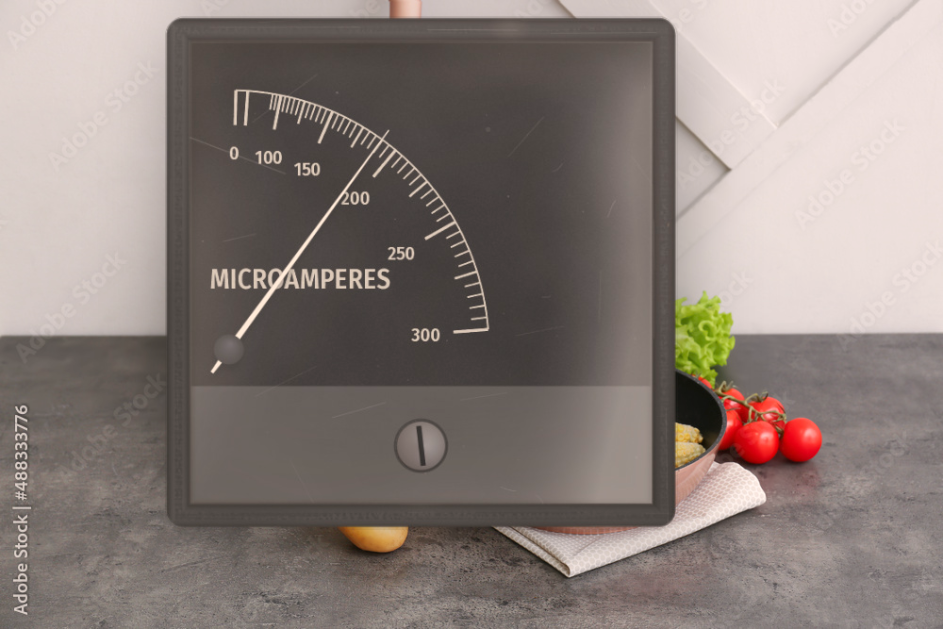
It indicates **190** µA
